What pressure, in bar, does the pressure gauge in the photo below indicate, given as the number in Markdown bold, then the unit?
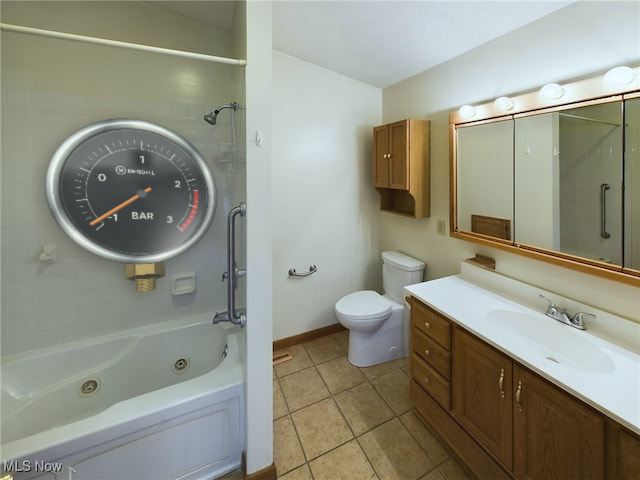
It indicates **-0.9** bar
